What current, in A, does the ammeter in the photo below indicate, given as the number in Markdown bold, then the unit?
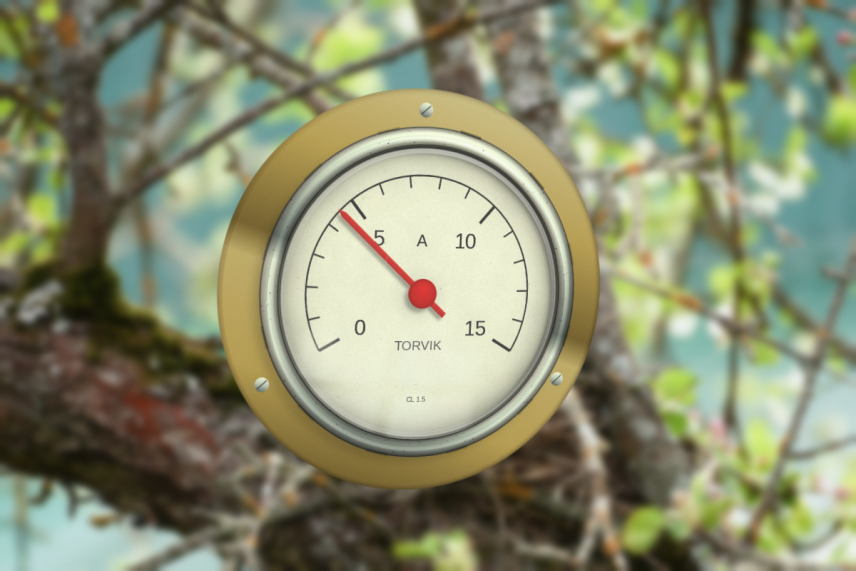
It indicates **4.5** A
